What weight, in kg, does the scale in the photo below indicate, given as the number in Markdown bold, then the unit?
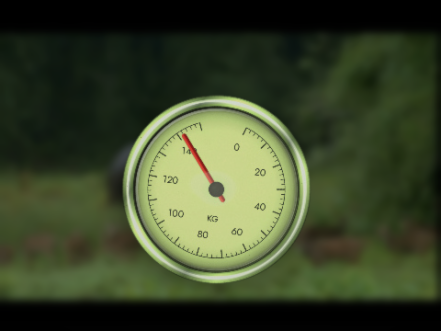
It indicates **142** kg
